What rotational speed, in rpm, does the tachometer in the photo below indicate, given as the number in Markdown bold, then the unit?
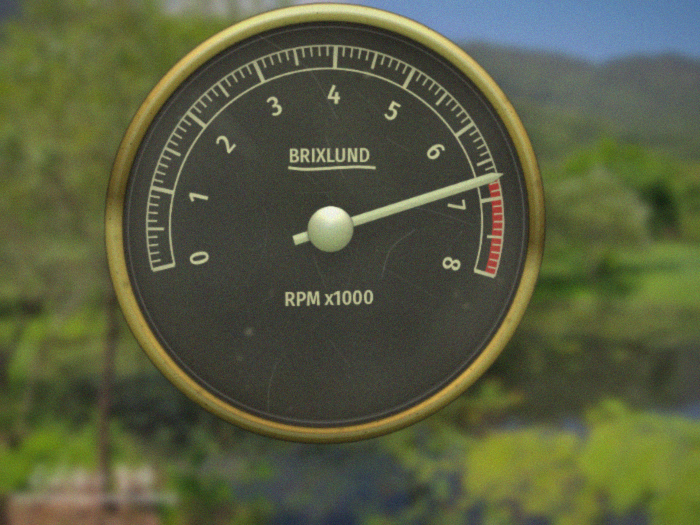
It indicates **6700** rpm
